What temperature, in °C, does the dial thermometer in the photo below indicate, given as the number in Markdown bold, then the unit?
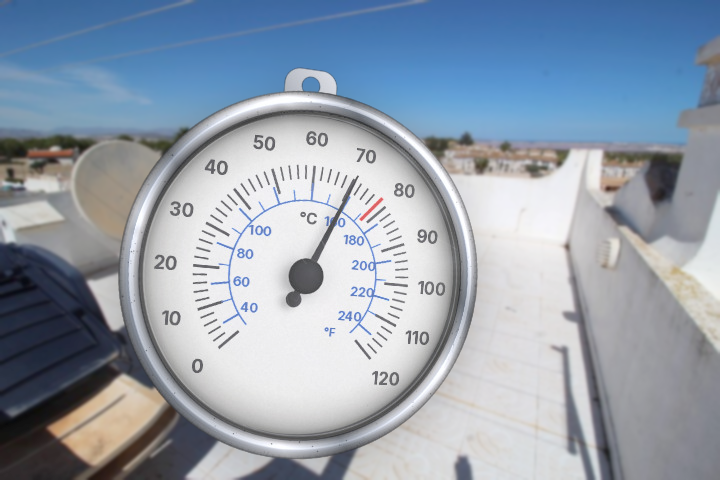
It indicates **70** °C
